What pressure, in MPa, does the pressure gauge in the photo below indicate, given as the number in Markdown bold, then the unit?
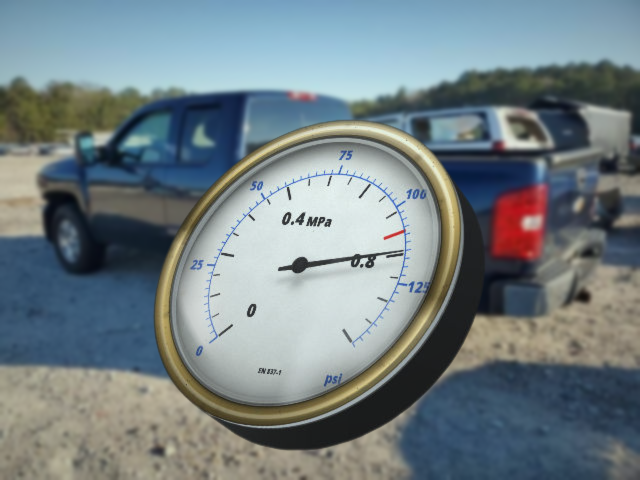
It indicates **0.8** MPa
